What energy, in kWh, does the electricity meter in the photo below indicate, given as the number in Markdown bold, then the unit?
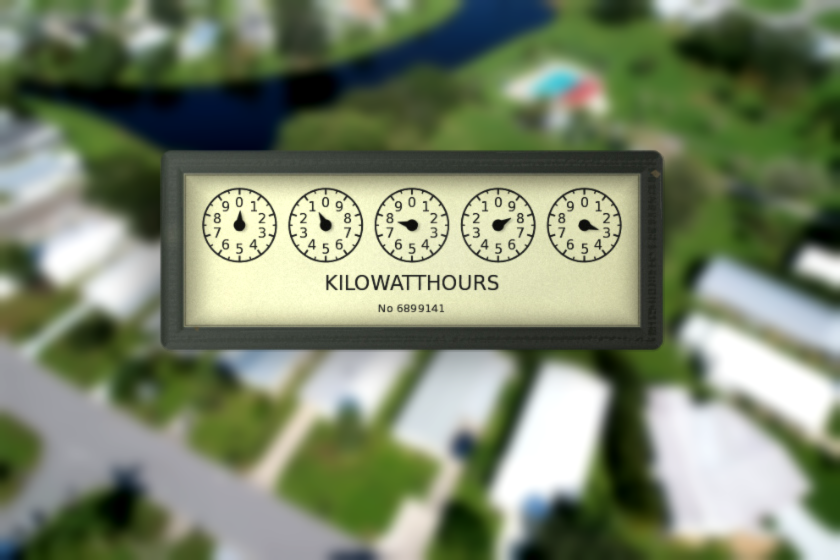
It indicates **783** kWh
